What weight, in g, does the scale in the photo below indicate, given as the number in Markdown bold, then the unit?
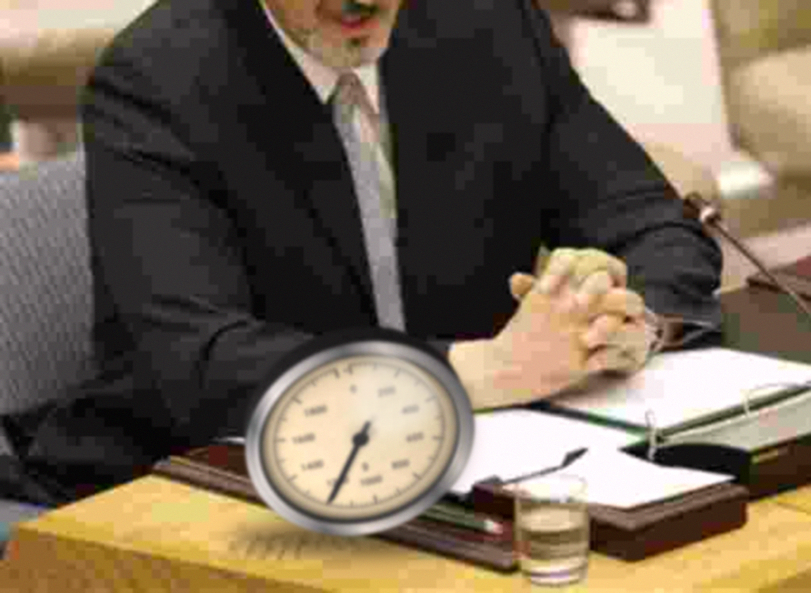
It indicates **1200** g
